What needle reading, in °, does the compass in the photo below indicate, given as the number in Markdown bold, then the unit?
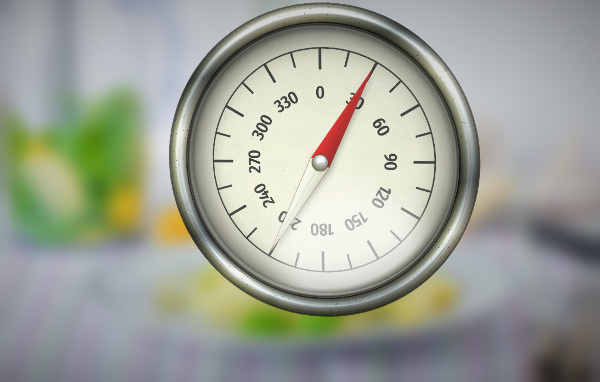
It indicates **30** °
